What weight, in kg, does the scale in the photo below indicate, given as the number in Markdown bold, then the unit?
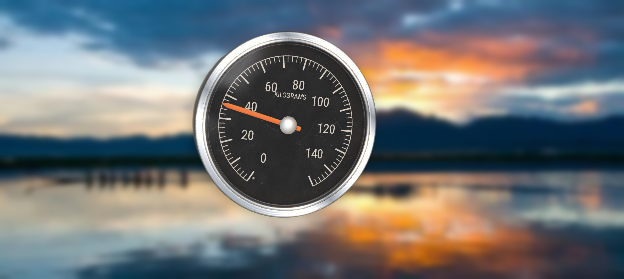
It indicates **36** kg
